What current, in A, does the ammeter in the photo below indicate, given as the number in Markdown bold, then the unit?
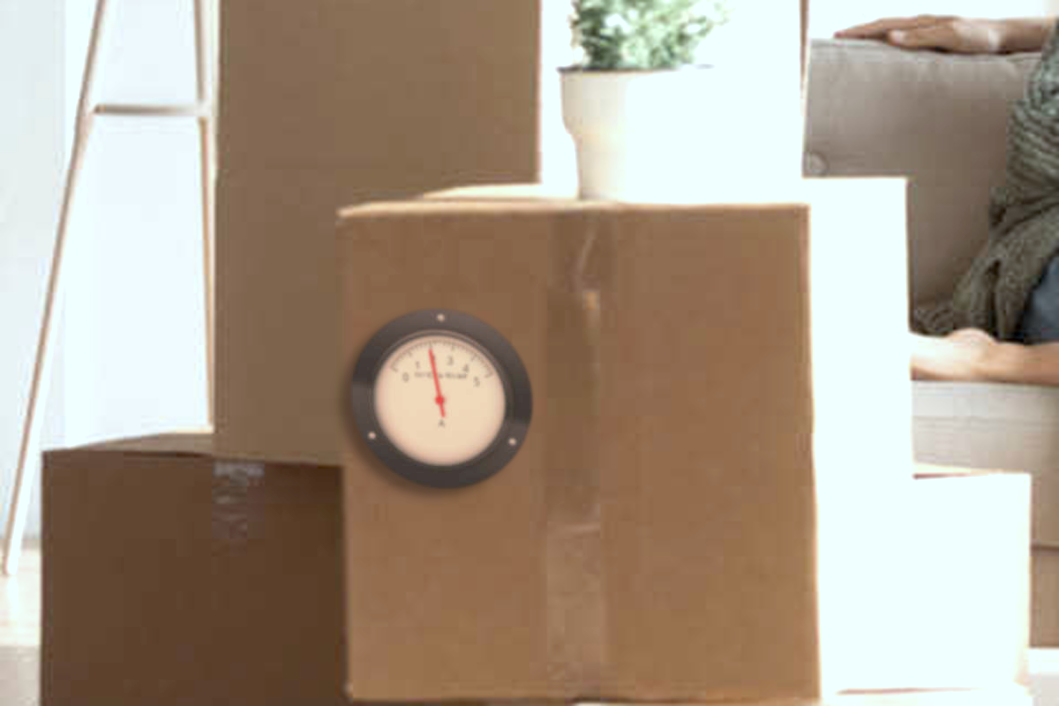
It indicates **2** A
